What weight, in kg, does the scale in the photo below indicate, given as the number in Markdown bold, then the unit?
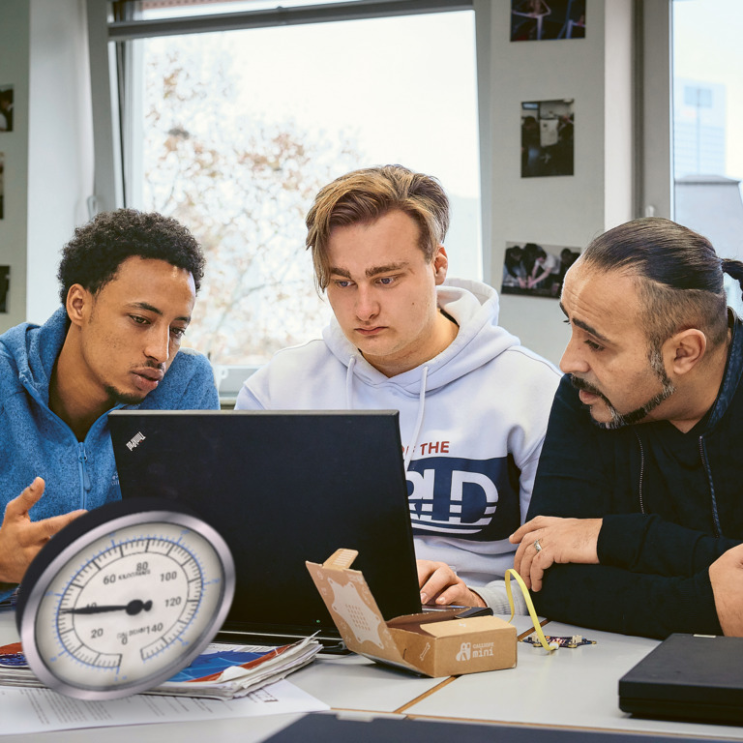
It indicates **40** kg
